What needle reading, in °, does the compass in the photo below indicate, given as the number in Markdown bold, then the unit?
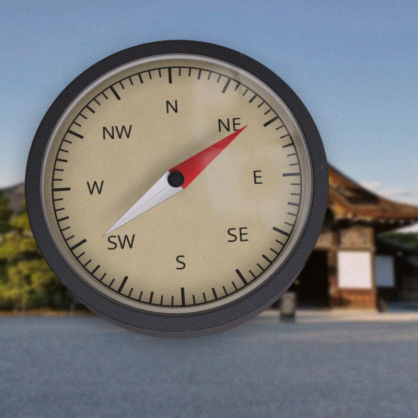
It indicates **55** °
